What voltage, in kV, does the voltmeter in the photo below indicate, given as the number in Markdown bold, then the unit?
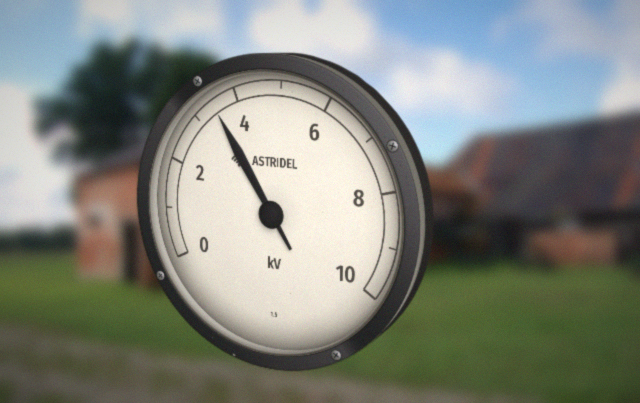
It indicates **3.5** kV
